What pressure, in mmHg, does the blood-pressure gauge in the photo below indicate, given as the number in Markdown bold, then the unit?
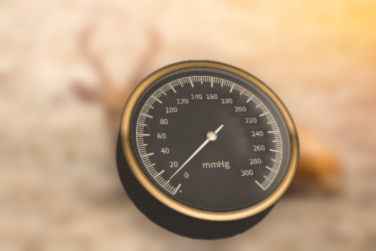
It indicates **10** mmHg
